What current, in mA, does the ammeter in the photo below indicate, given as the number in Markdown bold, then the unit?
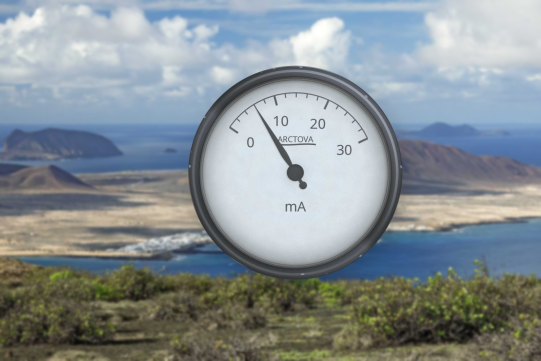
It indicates **6** mA
